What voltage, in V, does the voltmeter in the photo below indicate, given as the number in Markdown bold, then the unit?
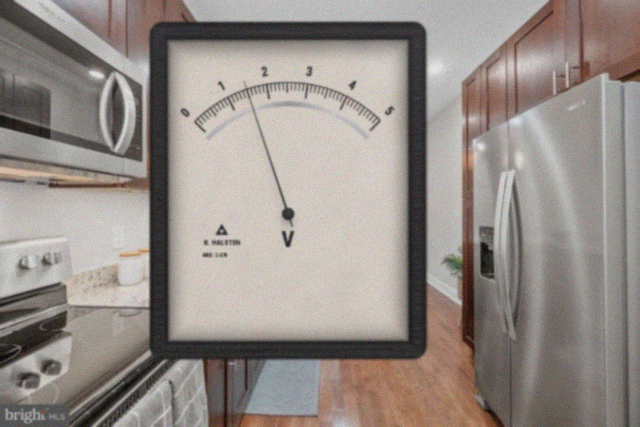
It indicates **1.5** V
